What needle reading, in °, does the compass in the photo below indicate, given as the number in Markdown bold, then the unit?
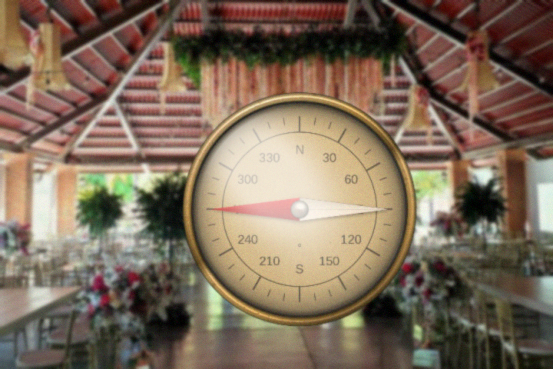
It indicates **270** °
